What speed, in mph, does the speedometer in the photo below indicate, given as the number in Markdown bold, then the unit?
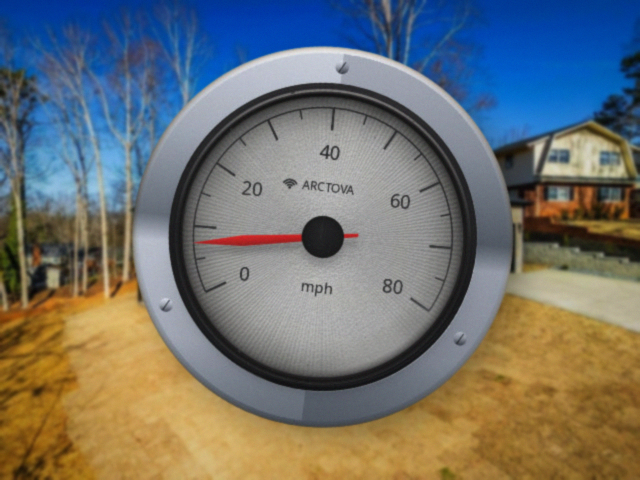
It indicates **7.5** mph
